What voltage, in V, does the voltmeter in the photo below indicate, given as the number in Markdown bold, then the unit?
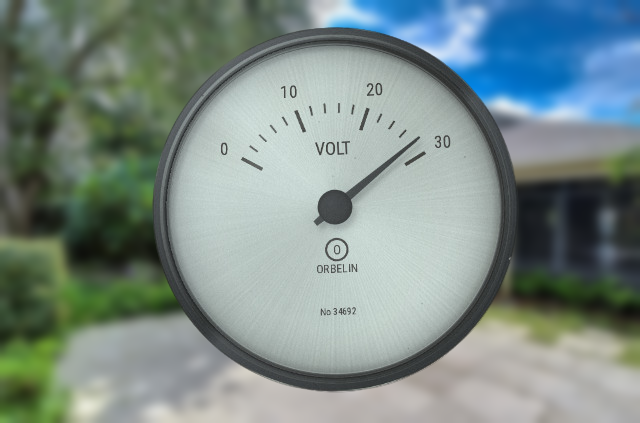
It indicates **28** V
